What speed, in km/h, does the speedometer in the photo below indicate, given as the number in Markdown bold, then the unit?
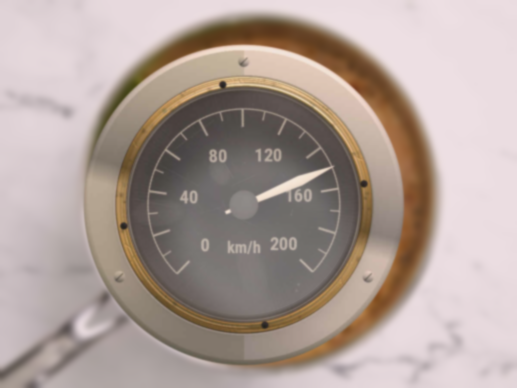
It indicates **150** km/h
